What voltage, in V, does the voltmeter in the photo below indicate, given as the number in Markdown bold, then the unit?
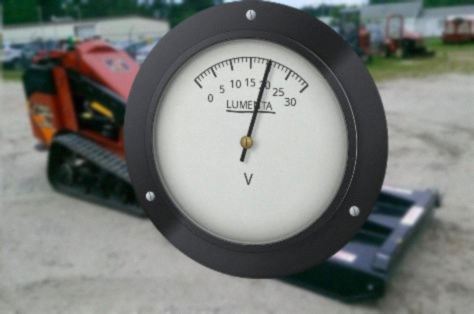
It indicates **20** V
